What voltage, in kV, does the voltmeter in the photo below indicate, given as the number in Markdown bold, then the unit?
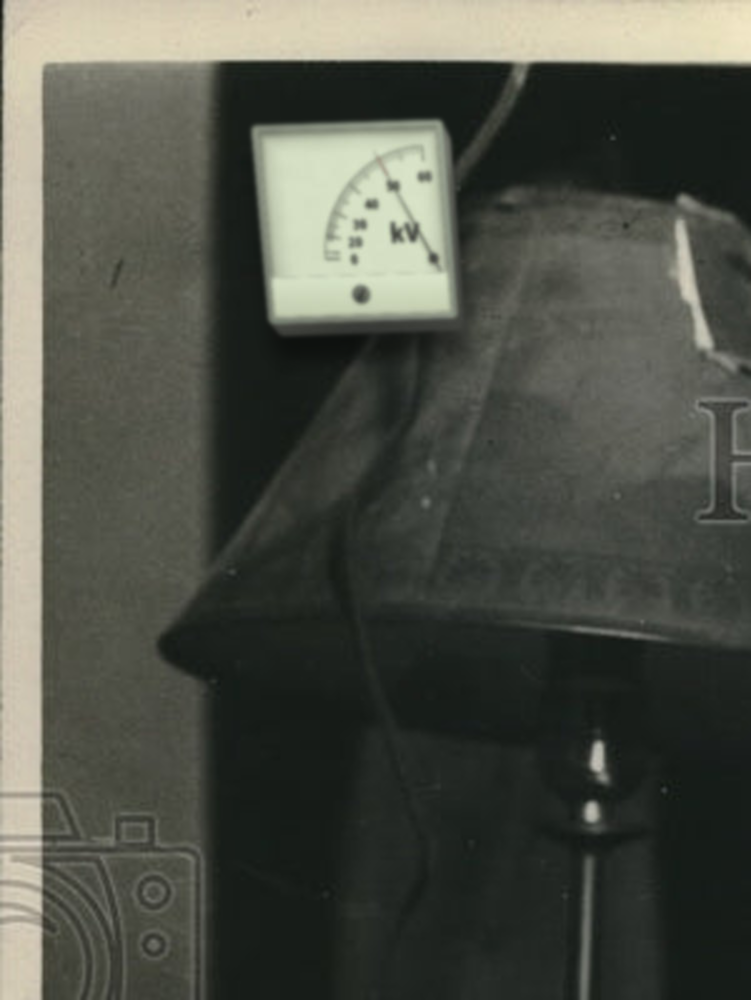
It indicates **50** kV
